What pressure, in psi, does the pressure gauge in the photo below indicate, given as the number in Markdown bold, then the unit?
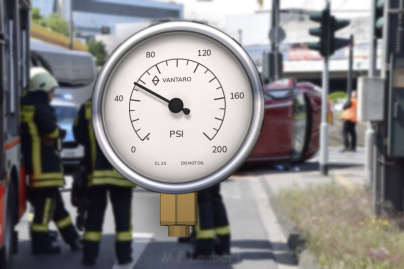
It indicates **55** psi
